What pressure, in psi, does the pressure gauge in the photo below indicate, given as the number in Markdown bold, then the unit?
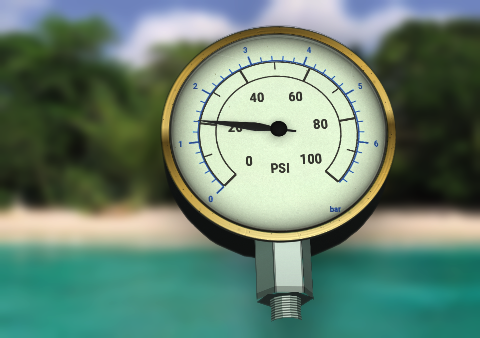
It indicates **20** psi
